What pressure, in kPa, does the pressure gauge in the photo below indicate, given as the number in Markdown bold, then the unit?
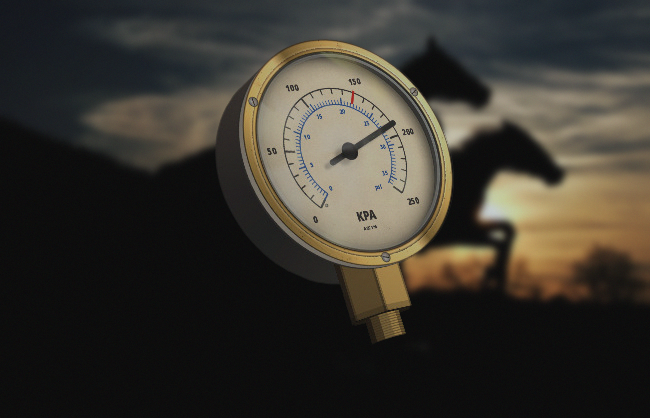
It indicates **190** kPa
